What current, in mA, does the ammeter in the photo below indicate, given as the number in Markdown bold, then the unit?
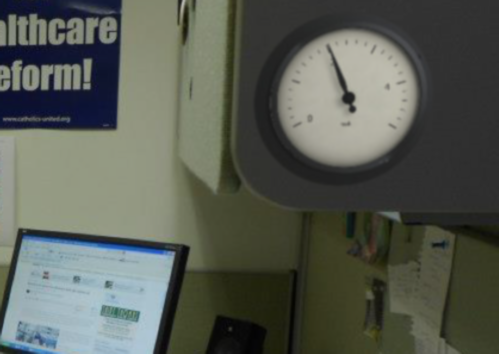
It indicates **2** mA
